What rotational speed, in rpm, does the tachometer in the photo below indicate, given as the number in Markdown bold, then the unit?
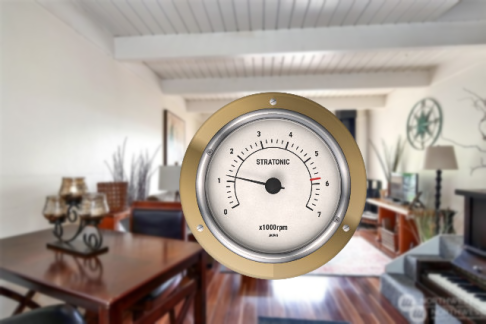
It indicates **1200** rpm
